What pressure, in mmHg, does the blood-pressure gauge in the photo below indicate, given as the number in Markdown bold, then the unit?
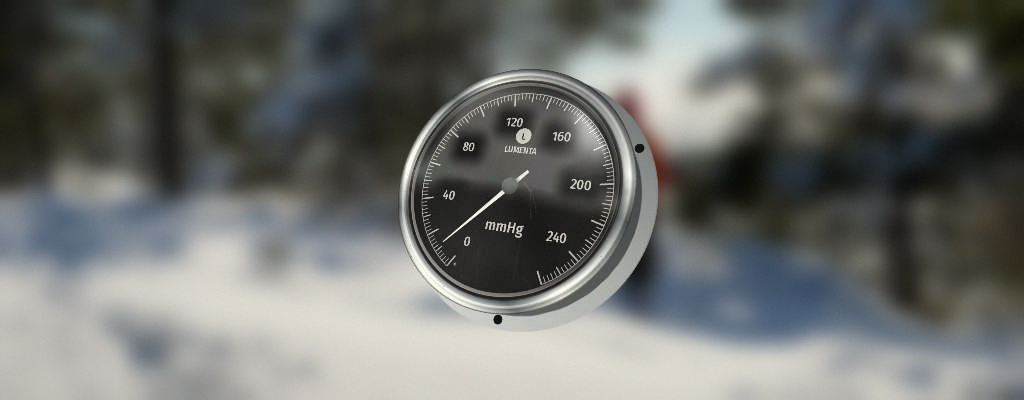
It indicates **10** mmHg
